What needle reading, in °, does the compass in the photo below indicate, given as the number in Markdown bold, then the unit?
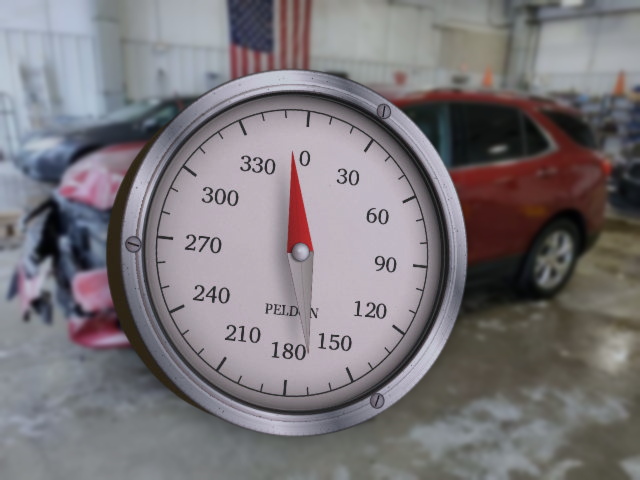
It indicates **350** °
